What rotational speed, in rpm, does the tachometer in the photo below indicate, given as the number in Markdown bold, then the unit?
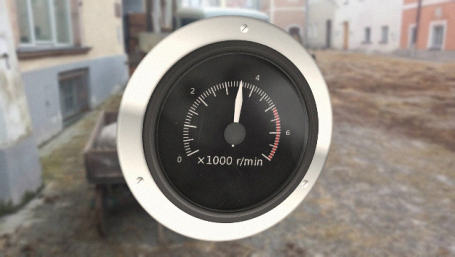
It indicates **3500** rpm
